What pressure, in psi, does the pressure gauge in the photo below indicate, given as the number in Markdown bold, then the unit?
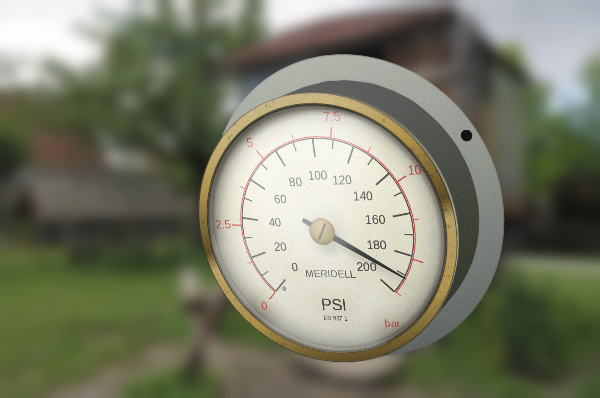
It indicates **190** psi
